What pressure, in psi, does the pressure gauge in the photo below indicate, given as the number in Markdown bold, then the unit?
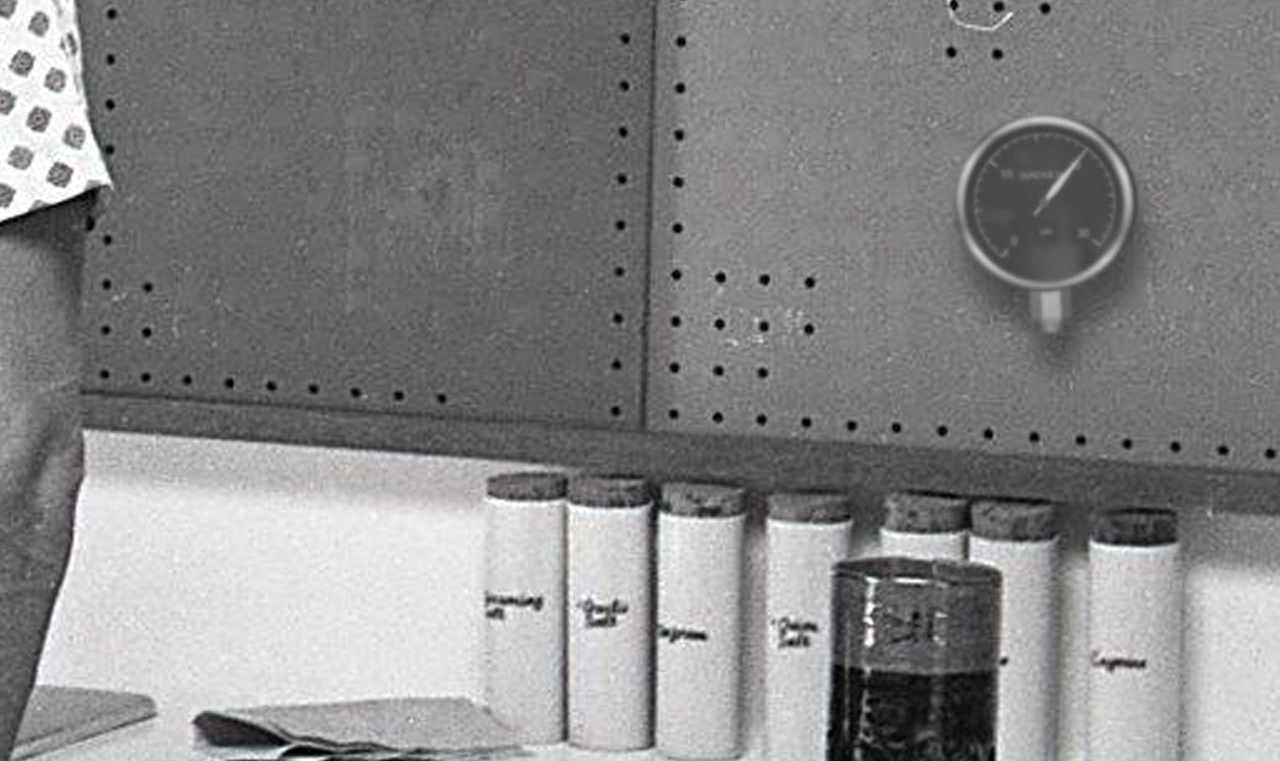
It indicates **20** psi
